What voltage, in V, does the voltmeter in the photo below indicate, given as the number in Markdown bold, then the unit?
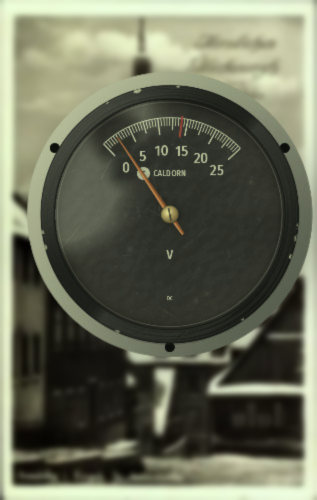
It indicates **2.5** V
